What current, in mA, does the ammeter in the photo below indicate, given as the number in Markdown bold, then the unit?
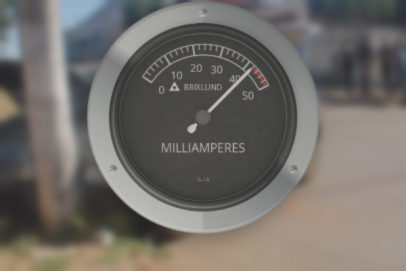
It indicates **42** mA
